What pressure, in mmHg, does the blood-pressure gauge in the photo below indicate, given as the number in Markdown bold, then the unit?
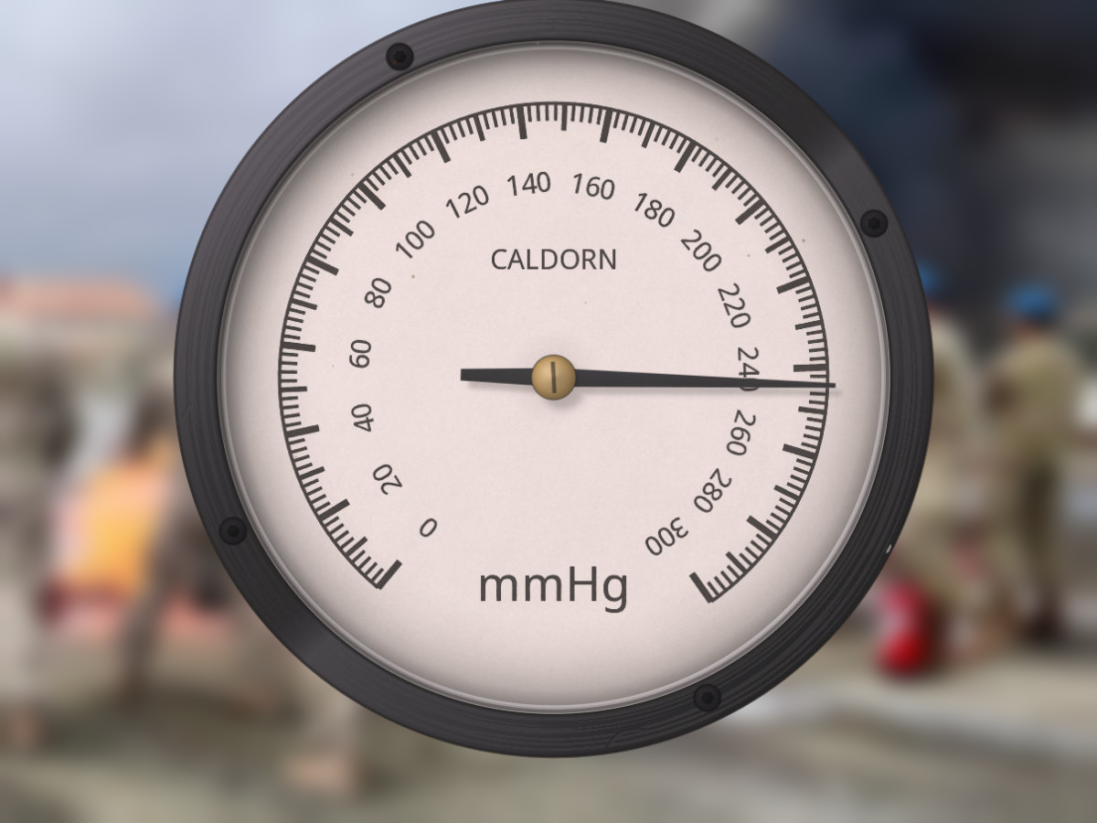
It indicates **244** mmHg
